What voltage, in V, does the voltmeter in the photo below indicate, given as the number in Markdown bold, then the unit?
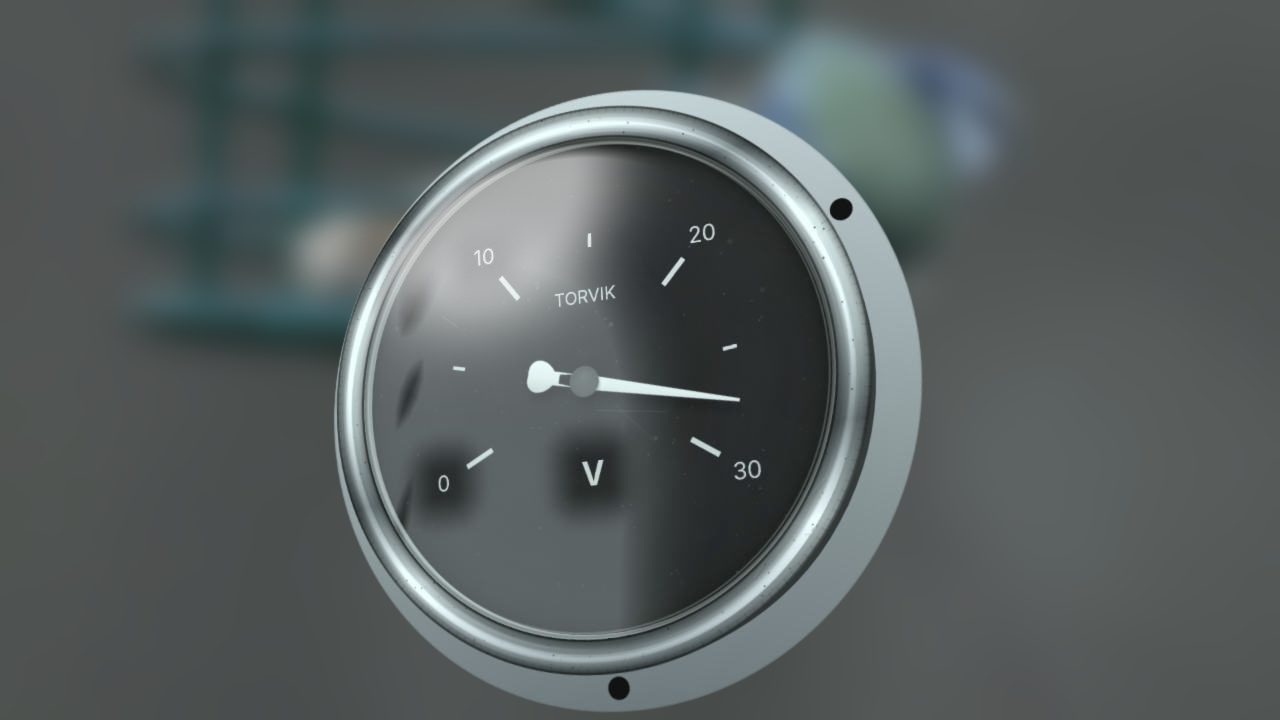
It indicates **27.5** V
